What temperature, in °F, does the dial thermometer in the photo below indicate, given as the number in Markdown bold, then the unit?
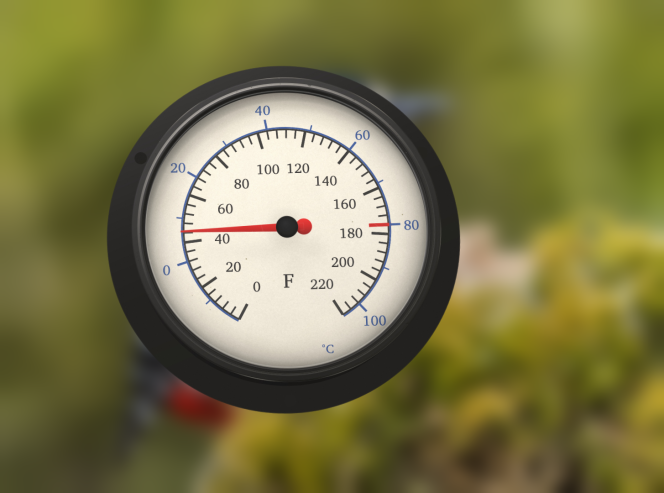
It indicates **44** °F
